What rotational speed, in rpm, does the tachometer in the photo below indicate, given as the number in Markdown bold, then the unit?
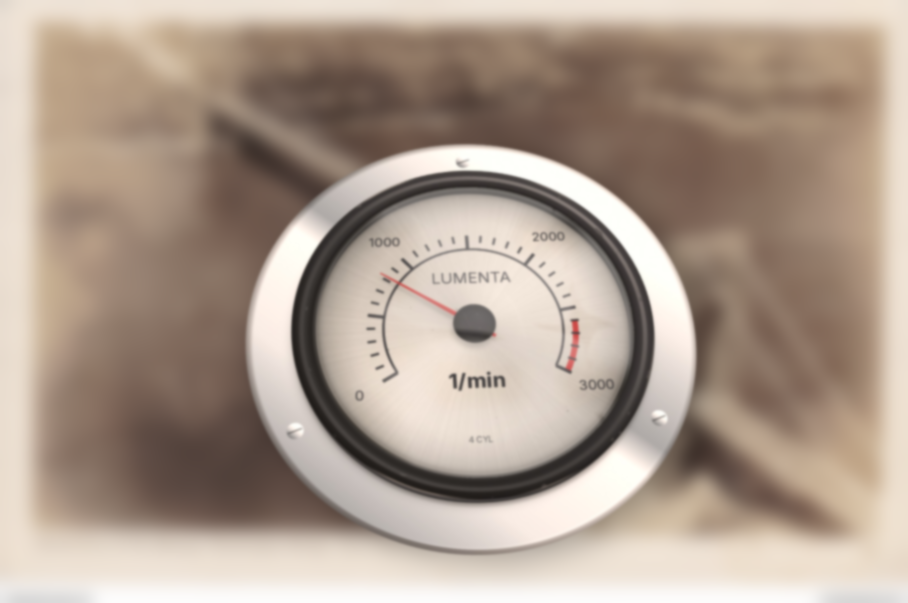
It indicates **800** rpm
